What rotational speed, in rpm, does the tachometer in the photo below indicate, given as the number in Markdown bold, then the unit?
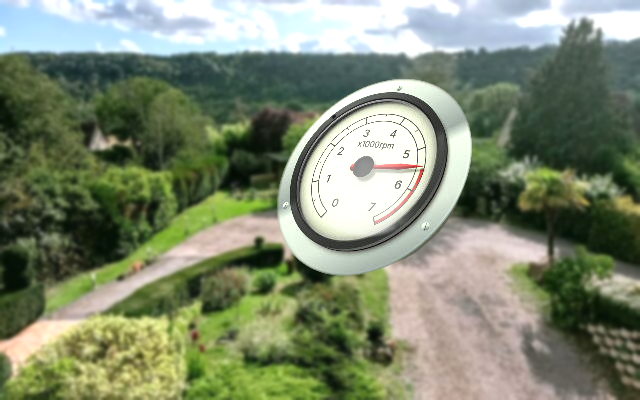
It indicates **5500** rpm
